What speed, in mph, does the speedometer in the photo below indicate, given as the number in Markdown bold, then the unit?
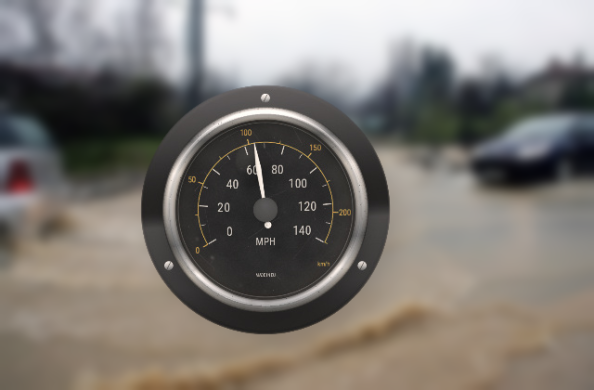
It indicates **65** mph
